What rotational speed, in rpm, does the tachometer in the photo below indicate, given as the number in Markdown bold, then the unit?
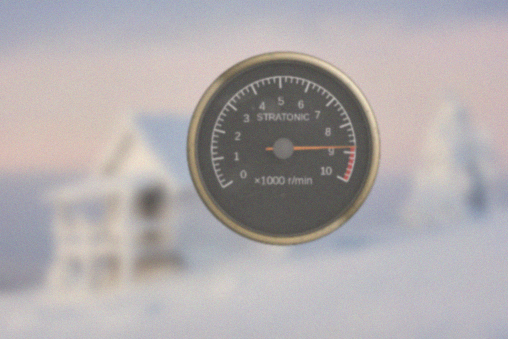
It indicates **8800** rpm
